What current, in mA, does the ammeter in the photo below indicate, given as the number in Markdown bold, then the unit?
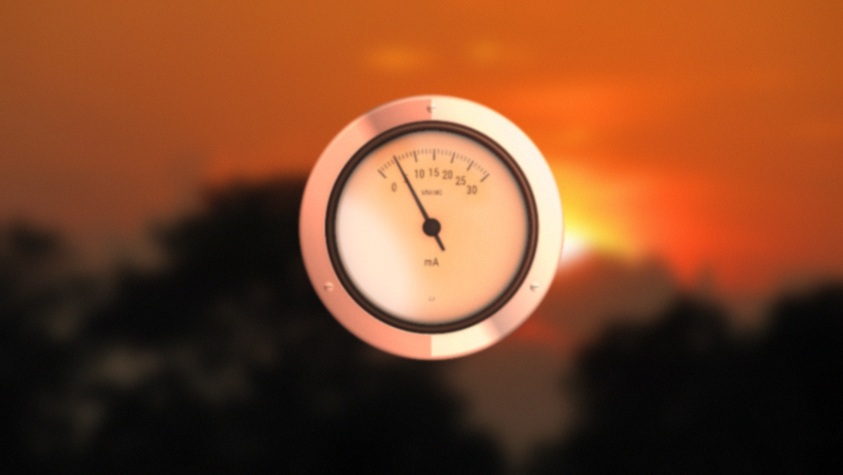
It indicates **5** mA
